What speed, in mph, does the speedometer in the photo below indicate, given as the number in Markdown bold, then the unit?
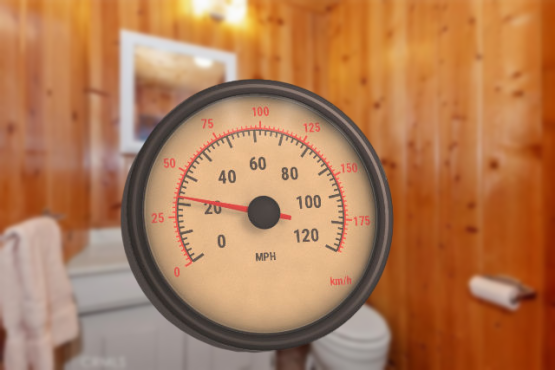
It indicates **22** mph
